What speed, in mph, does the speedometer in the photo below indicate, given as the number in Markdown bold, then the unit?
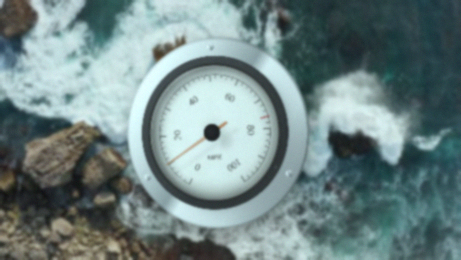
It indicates **10** mph
